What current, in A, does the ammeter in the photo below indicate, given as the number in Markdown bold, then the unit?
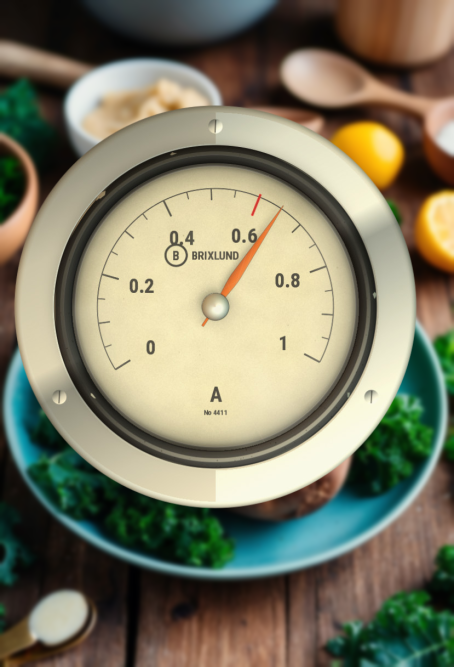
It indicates **0.65** A
